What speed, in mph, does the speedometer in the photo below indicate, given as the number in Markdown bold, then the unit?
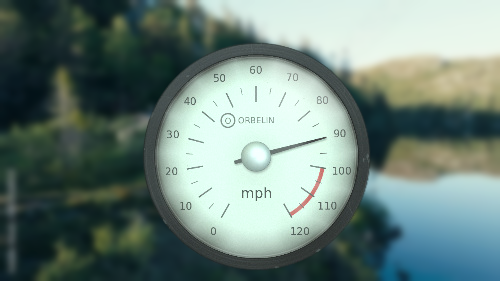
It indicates **90** mph
